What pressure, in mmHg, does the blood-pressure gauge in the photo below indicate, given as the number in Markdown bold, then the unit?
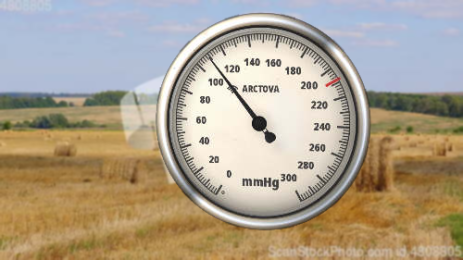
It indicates **110** mmHg
